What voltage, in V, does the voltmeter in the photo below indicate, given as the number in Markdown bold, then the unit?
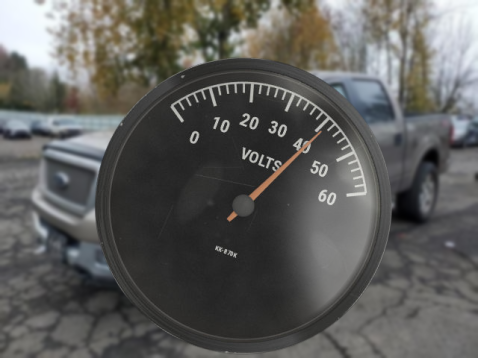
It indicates **41** V
